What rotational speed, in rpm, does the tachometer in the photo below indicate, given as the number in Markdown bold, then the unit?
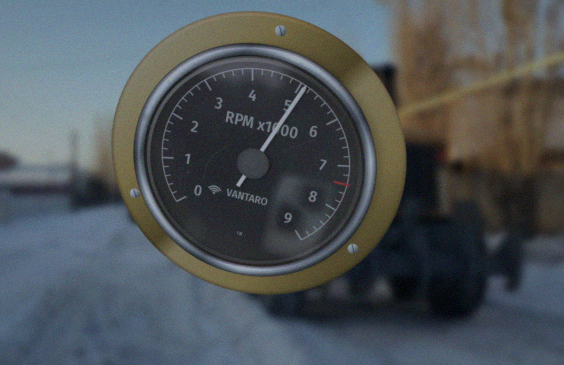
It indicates **5100** rpm
